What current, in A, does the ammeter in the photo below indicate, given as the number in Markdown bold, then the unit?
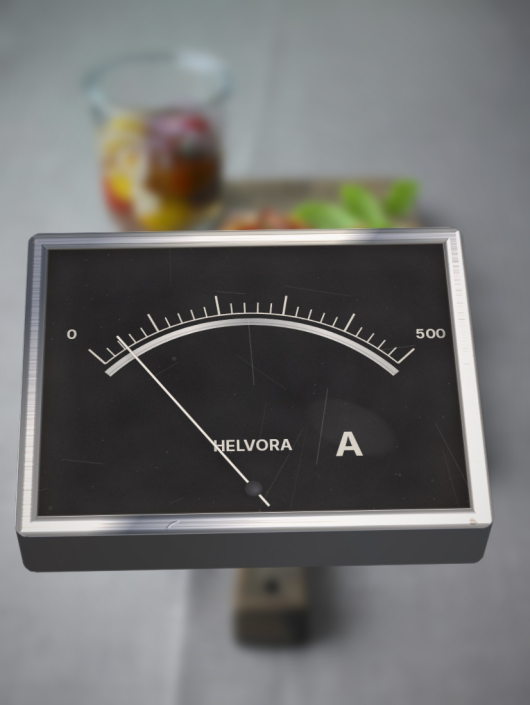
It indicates **40** A
